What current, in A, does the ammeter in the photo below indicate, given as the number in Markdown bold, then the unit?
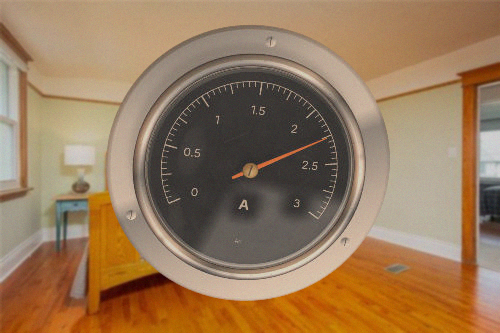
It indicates **2.25** A
